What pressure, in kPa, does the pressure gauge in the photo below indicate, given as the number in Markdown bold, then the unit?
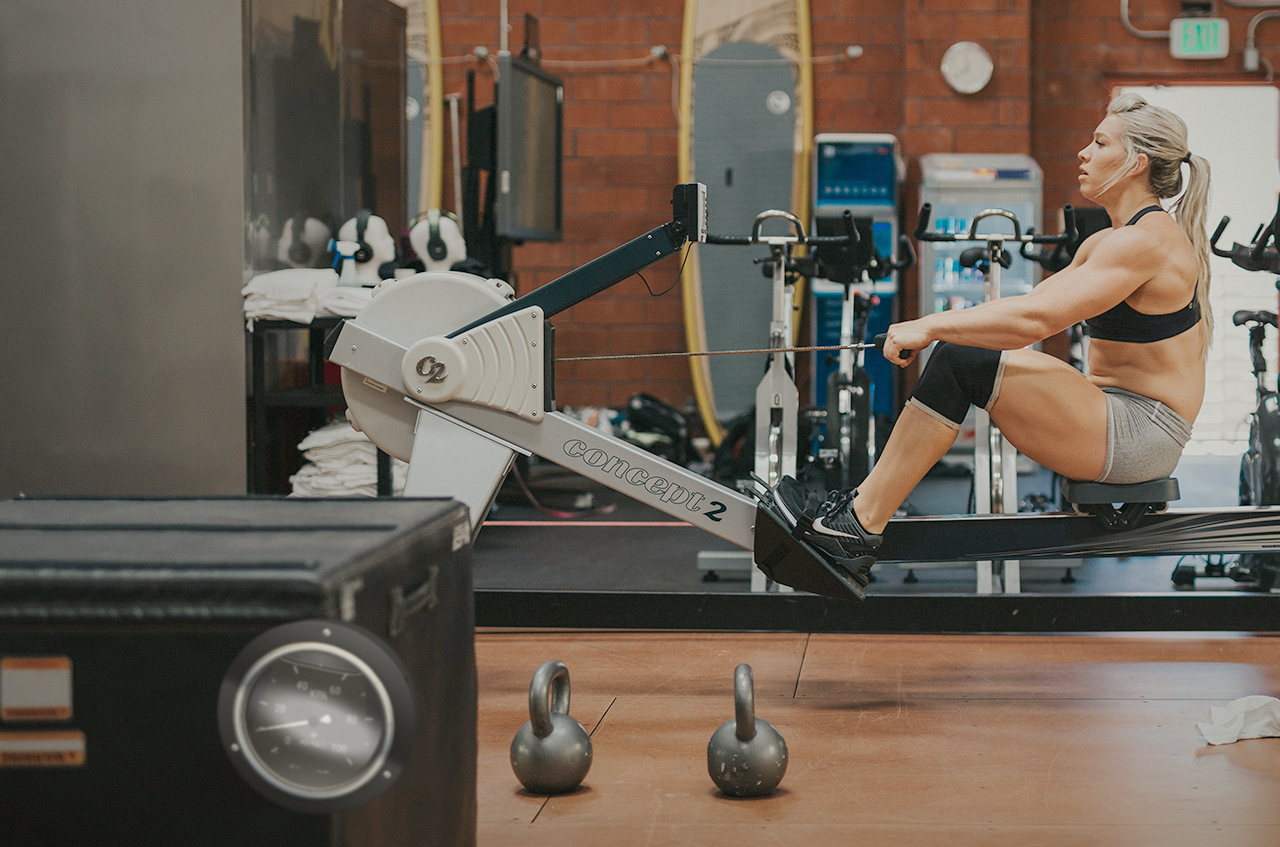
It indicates **10** kPa
